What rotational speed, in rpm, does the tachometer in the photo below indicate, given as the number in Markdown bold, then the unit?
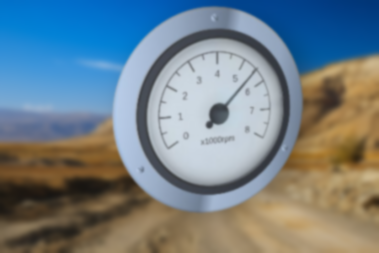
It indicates **5500** rpm
